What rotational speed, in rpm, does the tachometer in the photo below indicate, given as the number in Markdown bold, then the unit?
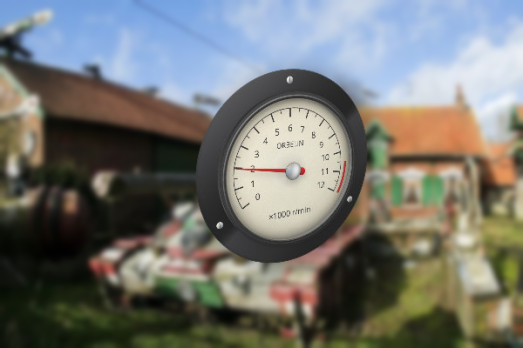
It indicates **2000** rpm
